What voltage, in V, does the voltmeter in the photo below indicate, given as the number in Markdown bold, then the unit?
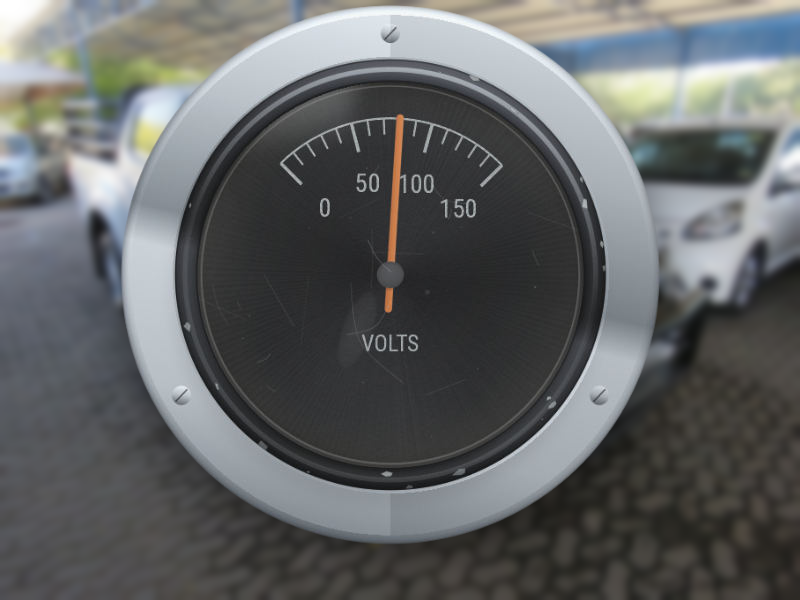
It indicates **80** V
